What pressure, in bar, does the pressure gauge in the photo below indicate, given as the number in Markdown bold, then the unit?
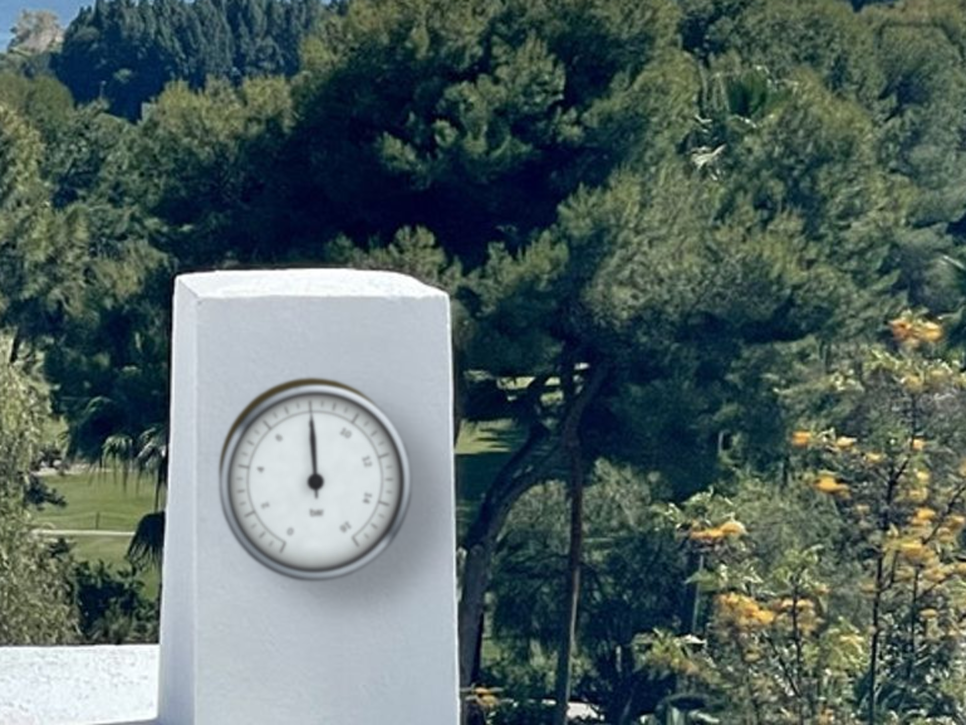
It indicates **8** bar
